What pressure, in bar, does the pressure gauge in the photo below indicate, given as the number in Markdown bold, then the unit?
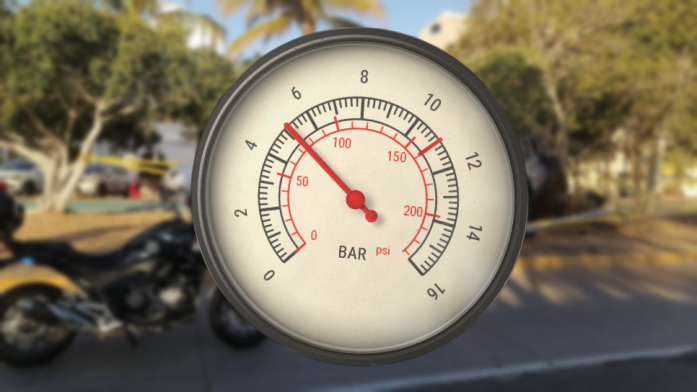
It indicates **5.2** bar
